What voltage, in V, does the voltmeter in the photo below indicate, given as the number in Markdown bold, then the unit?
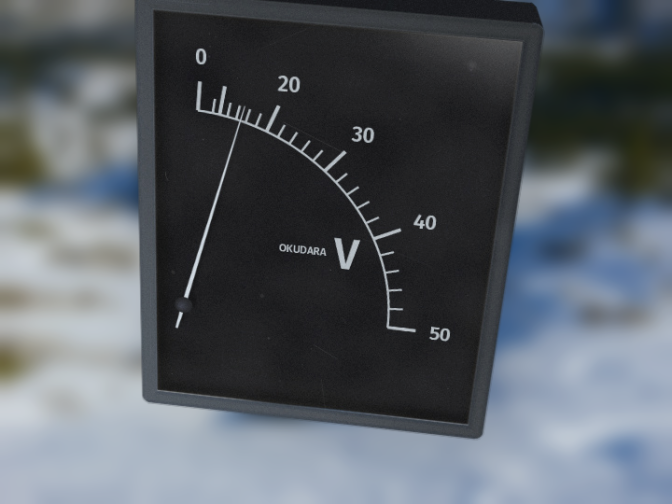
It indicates **15** V
